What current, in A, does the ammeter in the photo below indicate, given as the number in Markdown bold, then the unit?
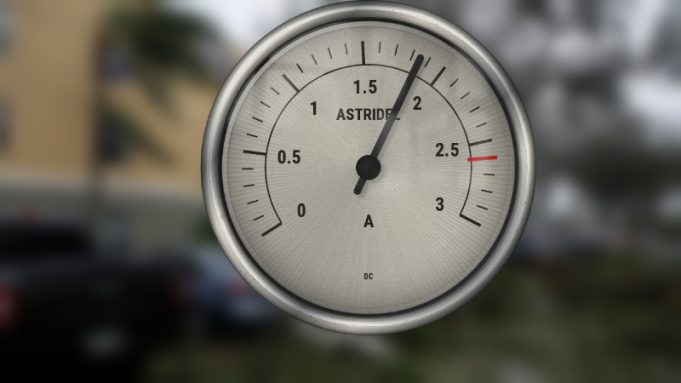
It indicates **1.85** A
